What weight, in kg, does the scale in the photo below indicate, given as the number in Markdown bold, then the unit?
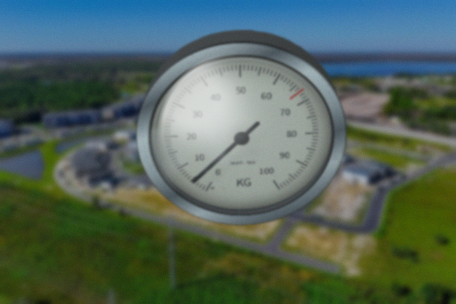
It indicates **5** kg
